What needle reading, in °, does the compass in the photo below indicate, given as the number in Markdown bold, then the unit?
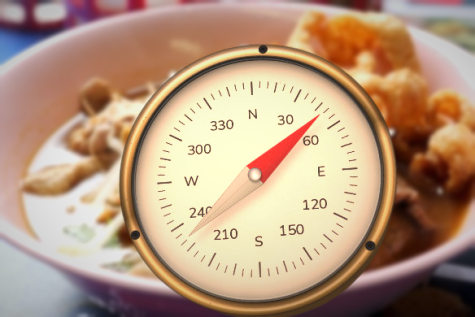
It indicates **50** °
